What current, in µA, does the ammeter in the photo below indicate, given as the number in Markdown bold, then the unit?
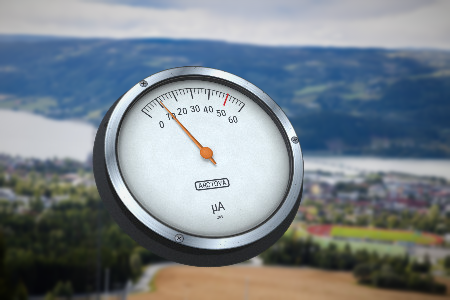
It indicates **10** µA
